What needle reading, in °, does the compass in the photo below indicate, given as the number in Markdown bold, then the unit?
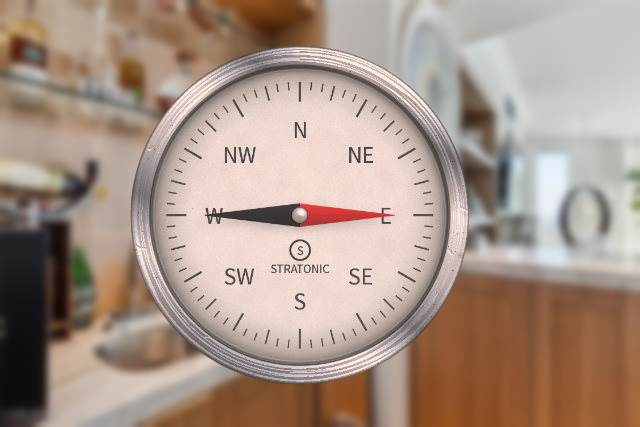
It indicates **90** °
